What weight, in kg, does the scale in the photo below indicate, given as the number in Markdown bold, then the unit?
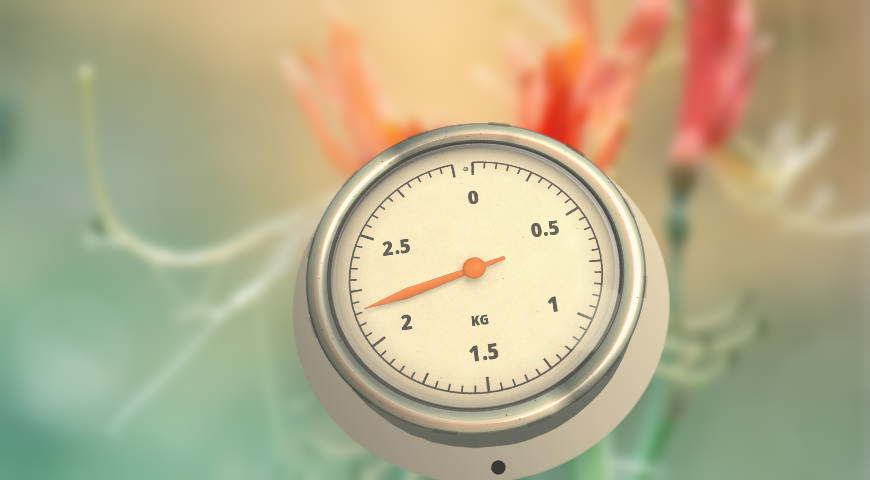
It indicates **2.15** kg
